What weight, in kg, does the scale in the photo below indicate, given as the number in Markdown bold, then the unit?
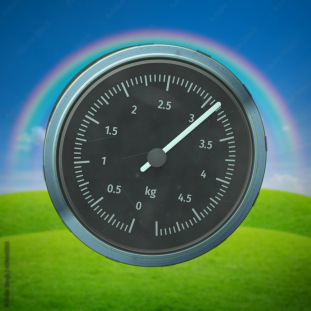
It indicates **3.1** kg
